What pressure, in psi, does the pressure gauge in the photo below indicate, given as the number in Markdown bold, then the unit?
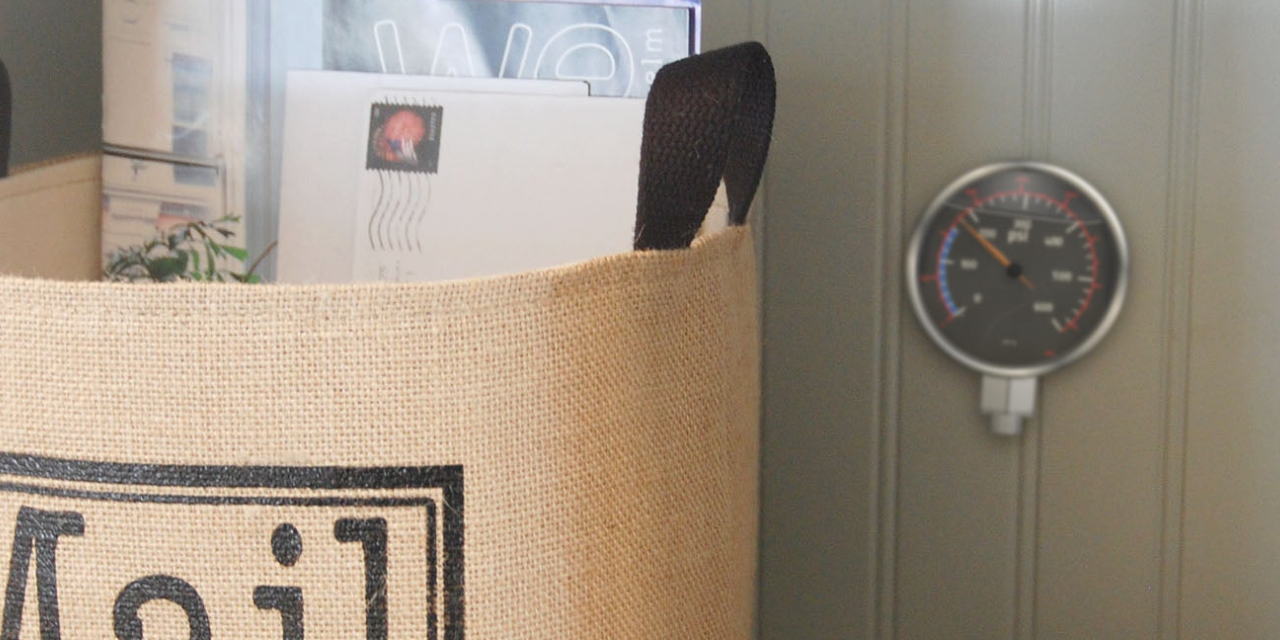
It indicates **180** psi
